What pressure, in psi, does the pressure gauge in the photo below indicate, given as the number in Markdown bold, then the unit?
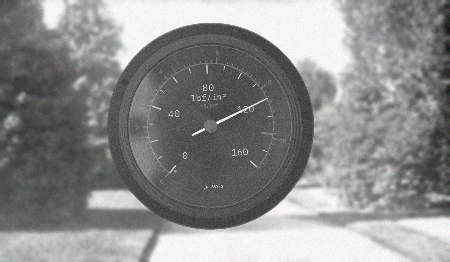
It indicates **120** psi
